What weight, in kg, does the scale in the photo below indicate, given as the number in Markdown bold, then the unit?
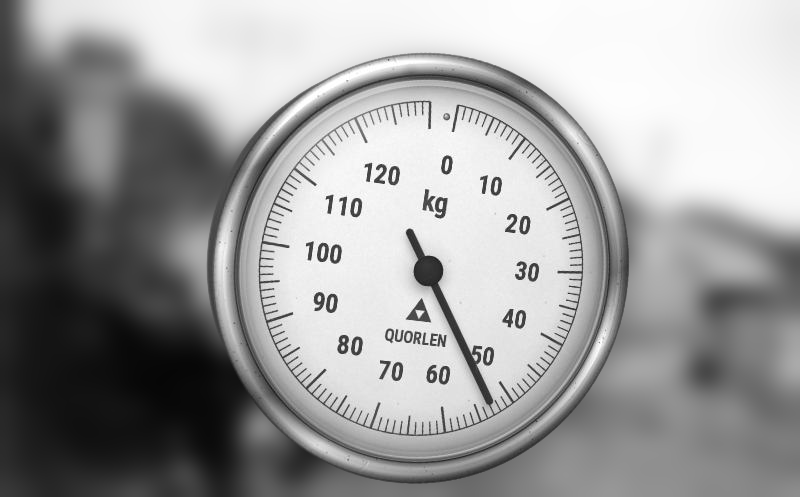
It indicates **53** kg
